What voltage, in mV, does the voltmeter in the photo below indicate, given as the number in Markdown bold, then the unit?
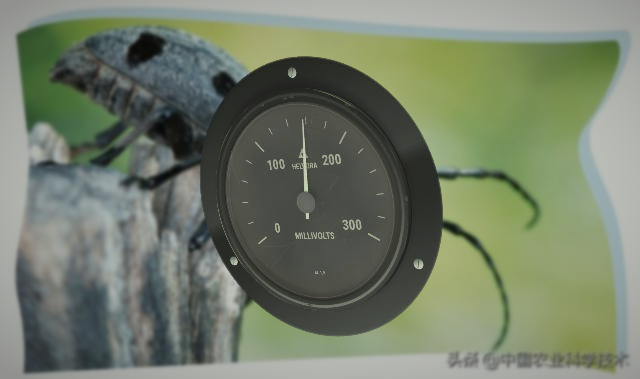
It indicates **160** mV
